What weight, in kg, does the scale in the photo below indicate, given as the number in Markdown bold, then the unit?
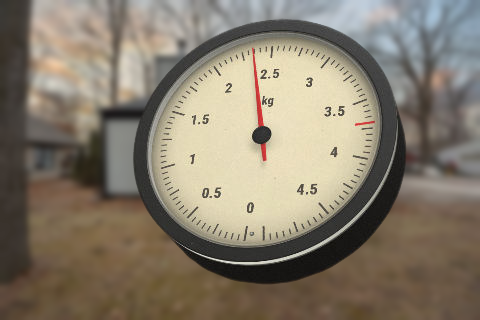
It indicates **2.35** kg
